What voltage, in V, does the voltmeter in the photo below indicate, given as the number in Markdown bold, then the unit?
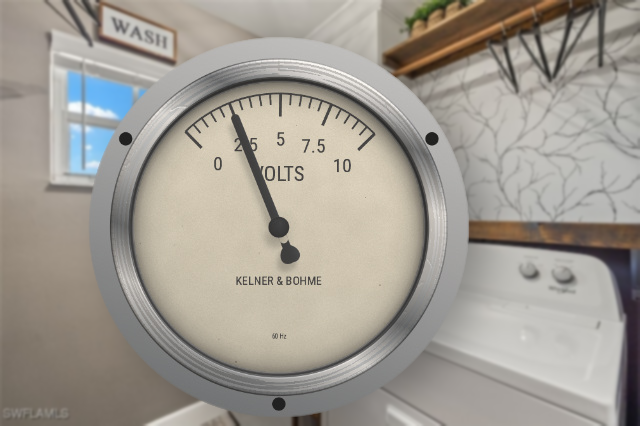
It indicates **2.5** V
